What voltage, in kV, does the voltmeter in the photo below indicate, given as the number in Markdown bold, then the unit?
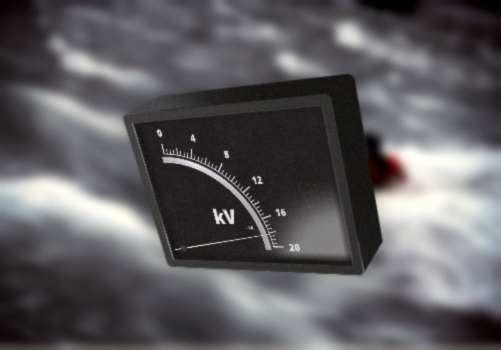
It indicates **18** kV
